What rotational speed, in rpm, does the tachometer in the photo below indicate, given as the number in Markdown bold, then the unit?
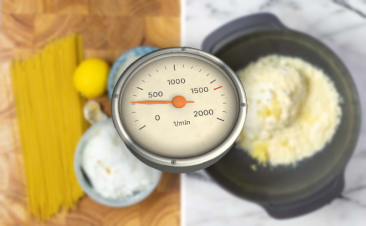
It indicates **300** rpm
